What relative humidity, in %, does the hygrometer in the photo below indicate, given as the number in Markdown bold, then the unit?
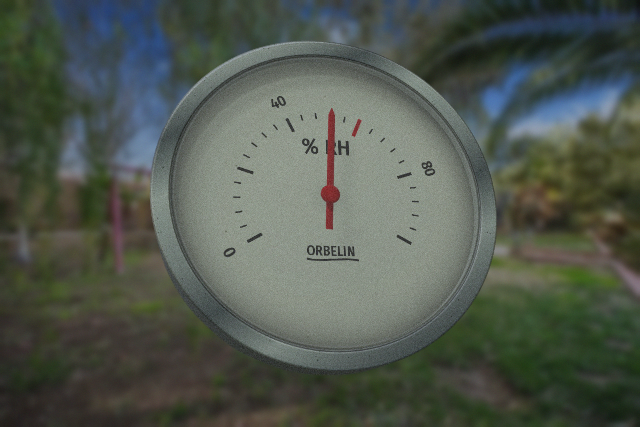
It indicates **52** %
